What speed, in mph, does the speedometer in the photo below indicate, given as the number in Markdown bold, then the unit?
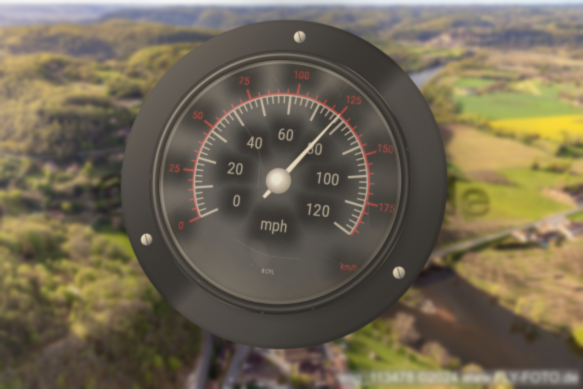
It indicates **78** mph
